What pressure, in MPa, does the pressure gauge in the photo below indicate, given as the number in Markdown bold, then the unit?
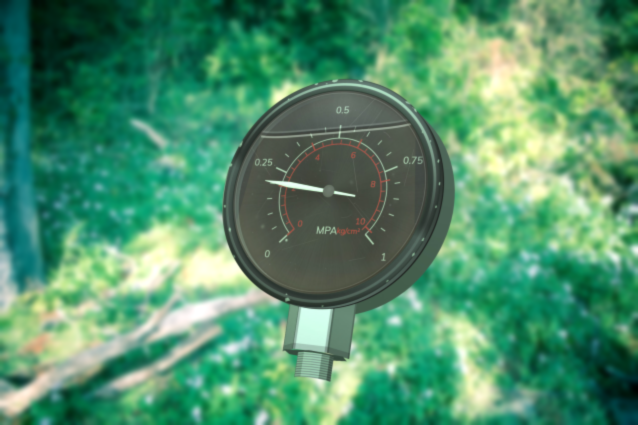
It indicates **0.2** MPa
